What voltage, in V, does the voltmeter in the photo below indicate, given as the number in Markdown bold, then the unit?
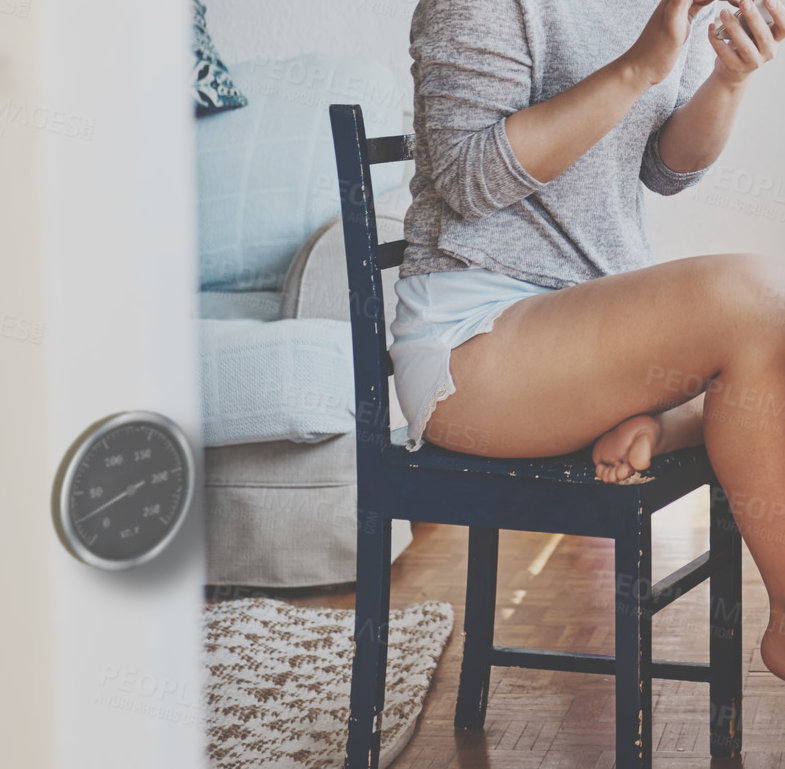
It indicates **25** V
